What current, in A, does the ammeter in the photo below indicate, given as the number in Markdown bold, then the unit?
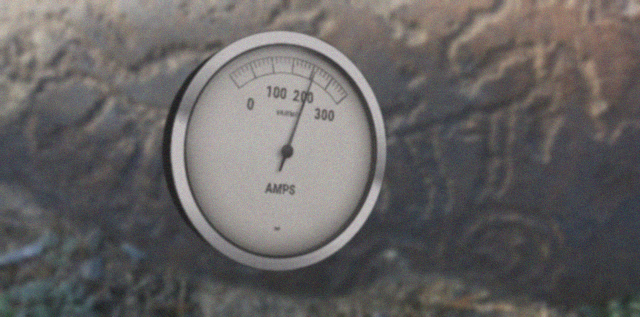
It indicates **200** A
